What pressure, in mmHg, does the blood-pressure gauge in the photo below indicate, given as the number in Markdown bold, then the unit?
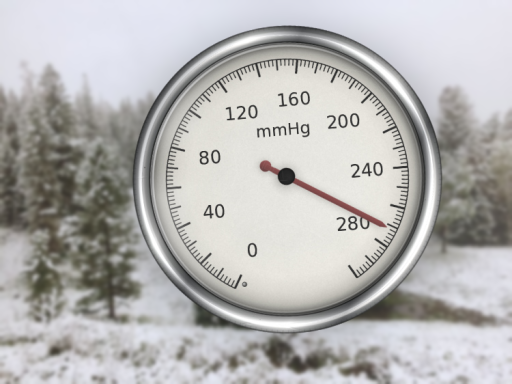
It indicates **272** mmHg
